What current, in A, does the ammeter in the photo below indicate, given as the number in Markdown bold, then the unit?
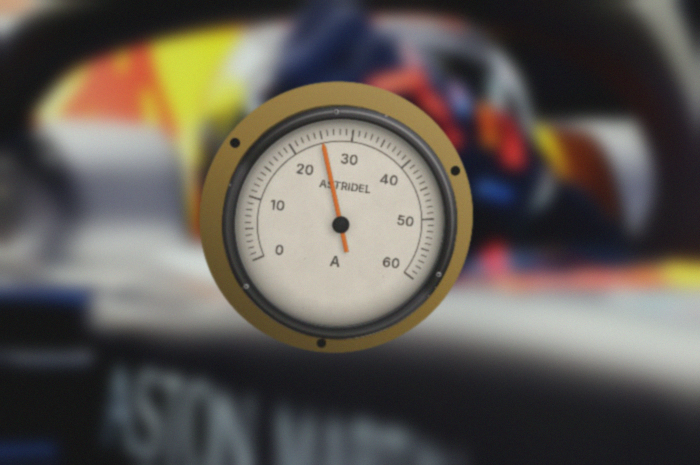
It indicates **25** A
